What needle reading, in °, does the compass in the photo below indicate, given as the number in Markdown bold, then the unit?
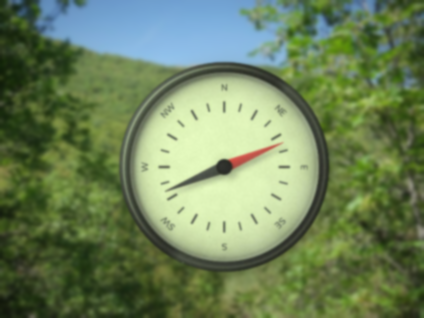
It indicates **67.5** °
